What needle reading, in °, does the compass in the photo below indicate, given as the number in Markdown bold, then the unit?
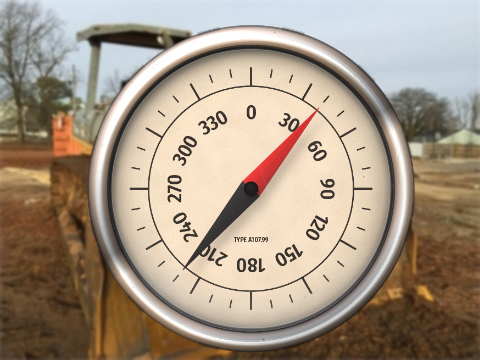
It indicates **40** °
